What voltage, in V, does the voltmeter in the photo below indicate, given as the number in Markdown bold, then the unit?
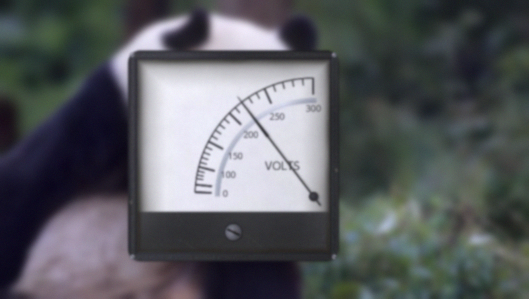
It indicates **220** V
